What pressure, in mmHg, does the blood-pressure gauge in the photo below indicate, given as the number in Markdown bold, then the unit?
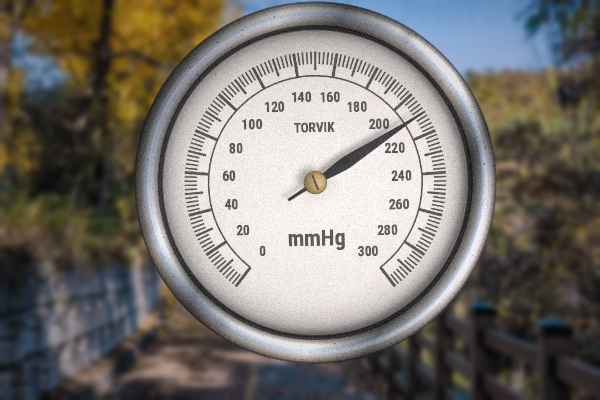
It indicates **210** mmHg
